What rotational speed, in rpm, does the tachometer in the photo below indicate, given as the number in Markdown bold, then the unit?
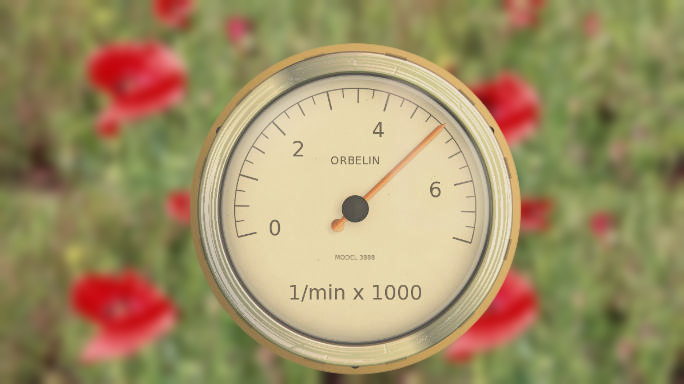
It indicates **5000** rpm
